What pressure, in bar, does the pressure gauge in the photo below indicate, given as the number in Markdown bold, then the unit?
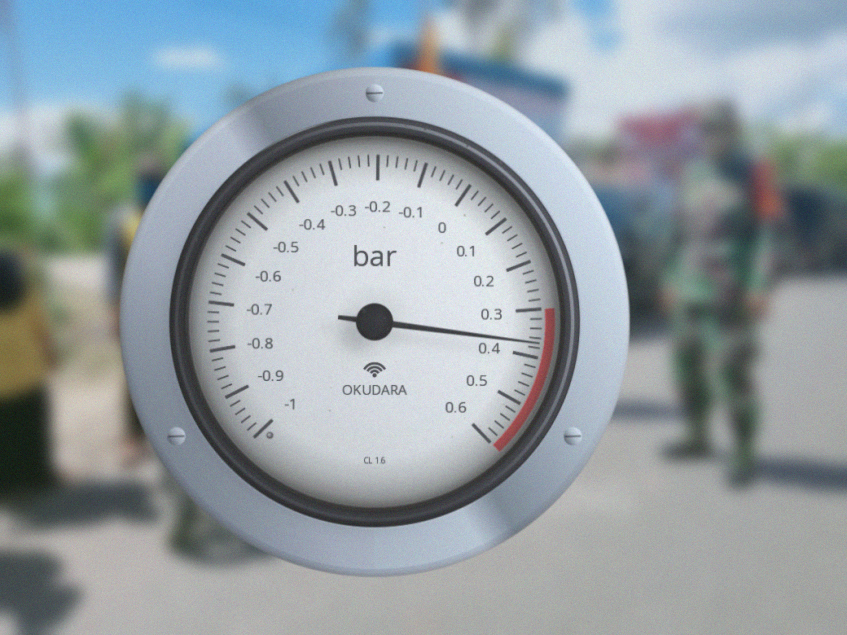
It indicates **0.37** bar
